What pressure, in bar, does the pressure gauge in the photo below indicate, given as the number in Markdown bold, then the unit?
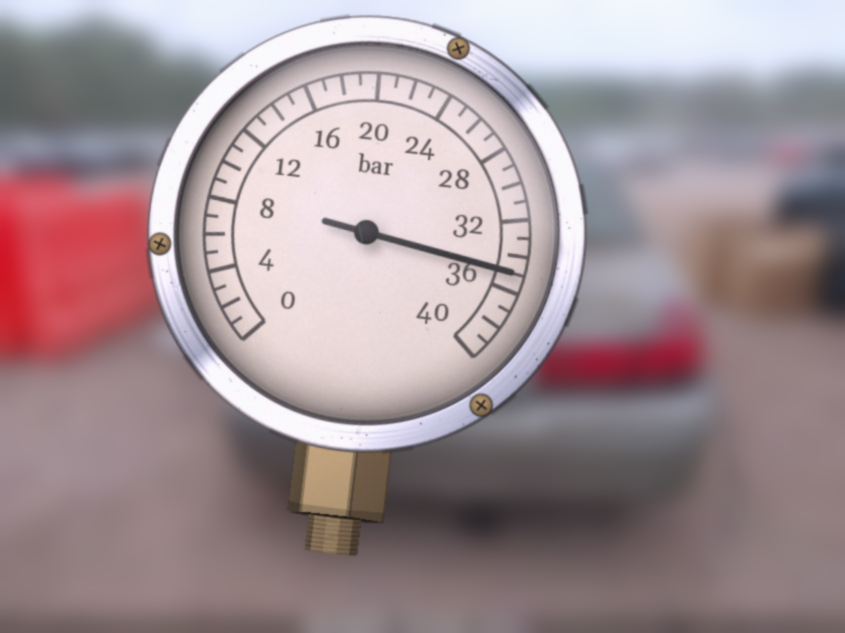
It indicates **35** bar
